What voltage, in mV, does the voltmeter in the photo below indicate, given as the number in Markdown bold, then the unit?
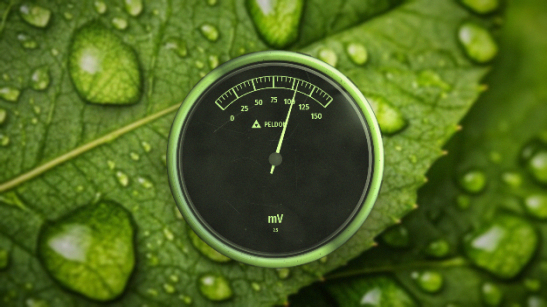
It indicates **105** mV
